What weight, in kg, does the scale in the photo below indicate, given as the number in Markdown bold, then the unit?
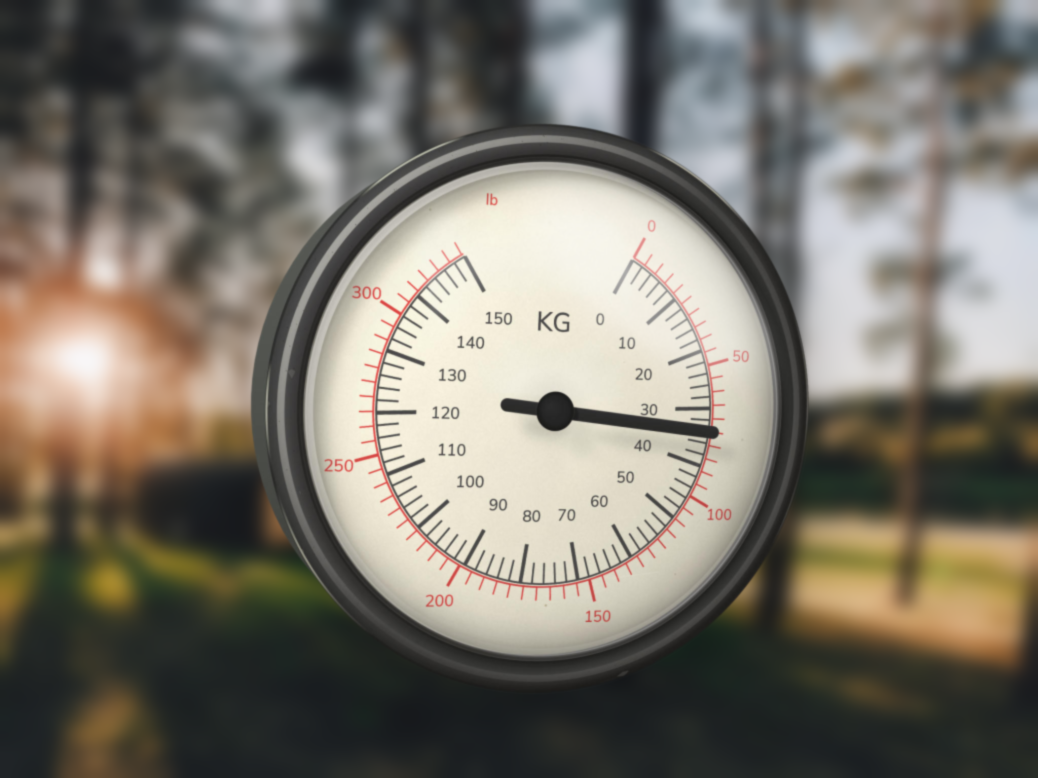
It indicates **34** kg
